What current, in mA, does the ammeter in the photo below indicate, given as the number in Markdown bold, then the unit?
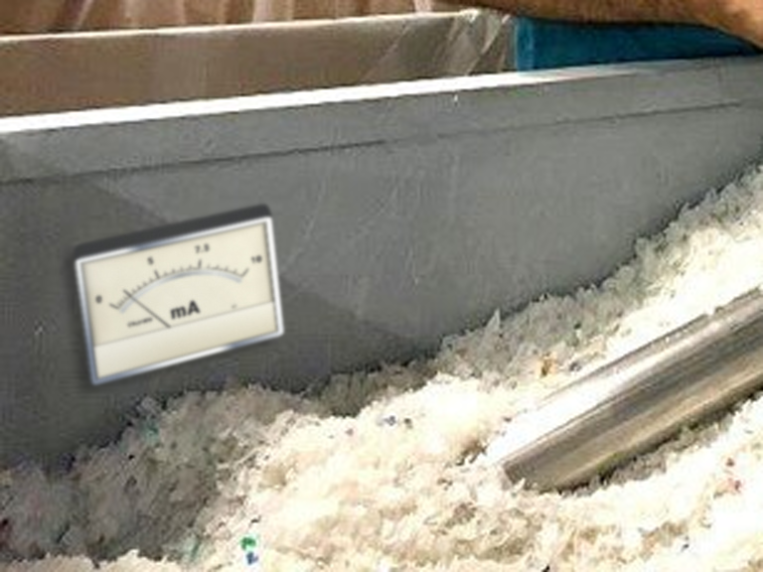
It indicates **2.5** mA
